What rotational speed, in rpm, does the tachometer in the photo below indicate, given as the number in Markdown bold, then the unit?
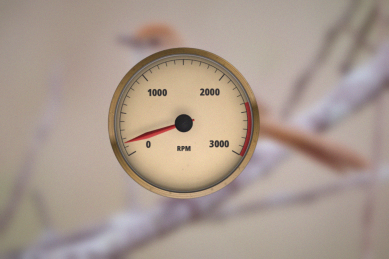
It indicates **150** rpm
